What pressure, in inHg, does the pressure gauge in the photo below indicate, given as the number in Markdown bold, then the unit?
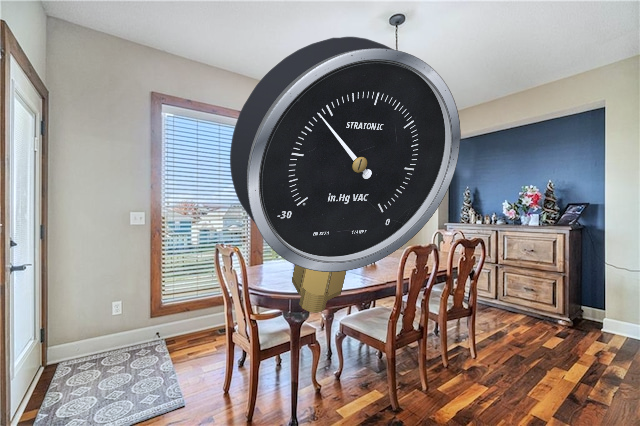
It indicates **-21** inHg
